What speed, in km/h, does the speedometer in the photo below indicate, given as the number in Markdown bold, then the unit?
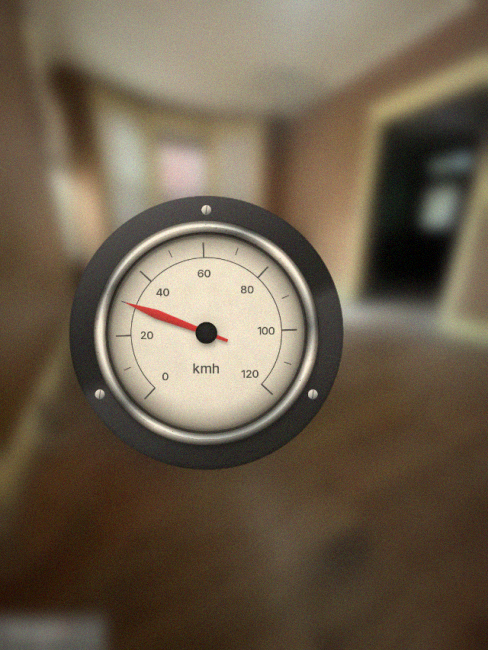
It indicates **30** km/h
